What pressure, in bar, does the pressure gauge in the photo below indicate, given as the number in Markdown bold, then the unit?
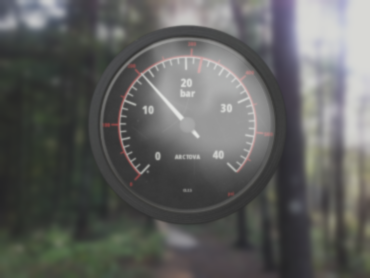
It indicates **14** bar
